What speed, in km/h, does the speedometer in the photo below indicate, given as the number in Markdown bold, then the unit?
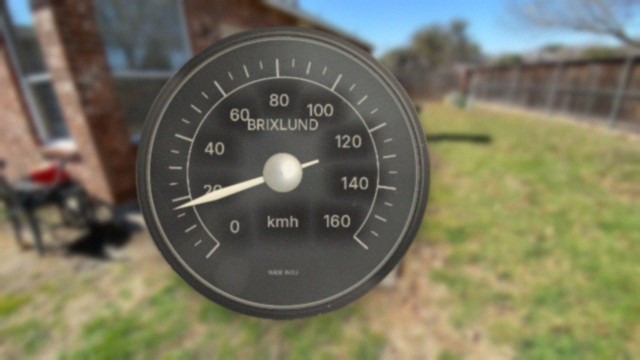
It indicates **17.5** km/h
